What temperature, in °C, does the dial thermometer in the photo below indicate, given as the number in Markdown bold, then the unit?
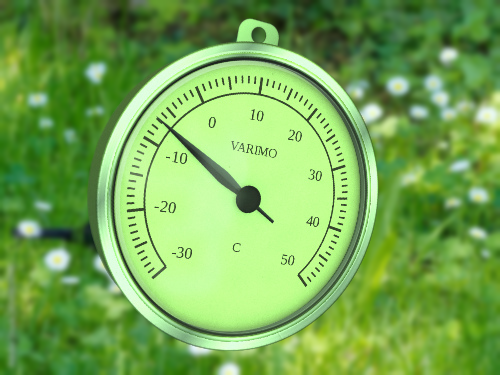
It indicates **-7** °C
